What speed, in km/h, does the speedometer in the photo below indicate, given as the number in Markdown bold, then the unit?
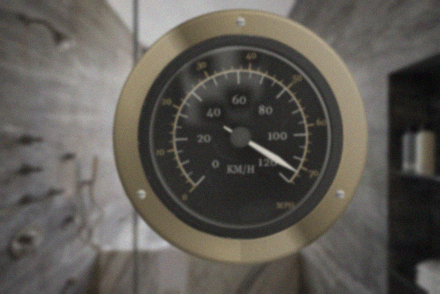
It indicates **115** km/h
